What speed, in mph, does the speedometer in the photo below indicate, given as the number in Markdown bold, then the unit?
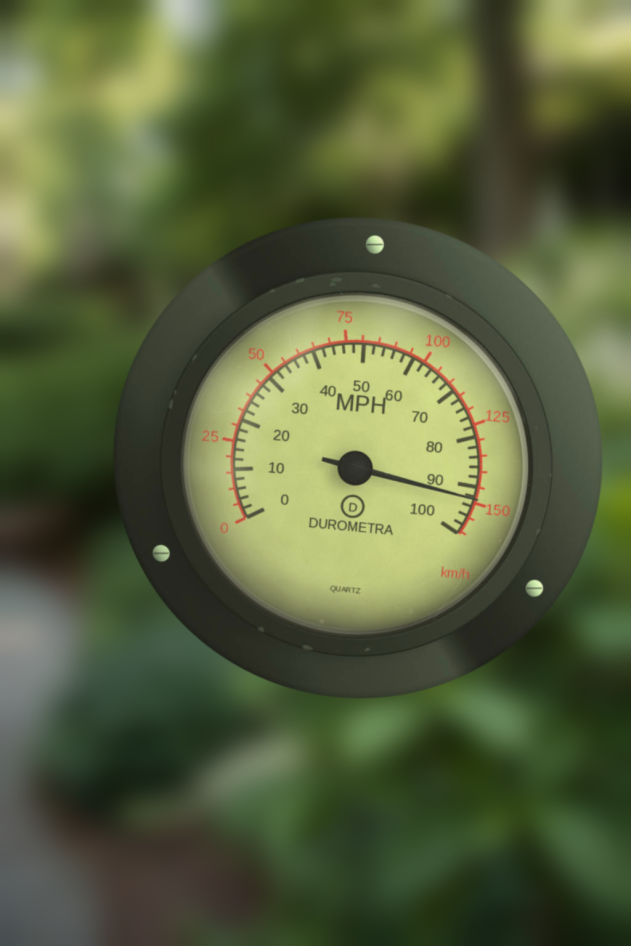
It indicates **92** mph
